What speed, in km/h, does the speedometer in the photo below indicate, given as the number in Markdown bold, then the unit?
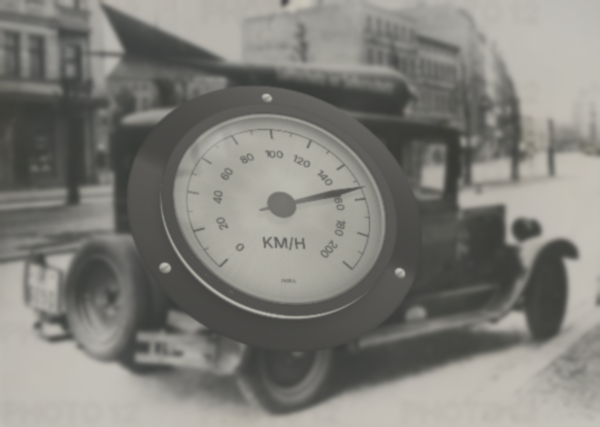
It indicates **155** km/h
